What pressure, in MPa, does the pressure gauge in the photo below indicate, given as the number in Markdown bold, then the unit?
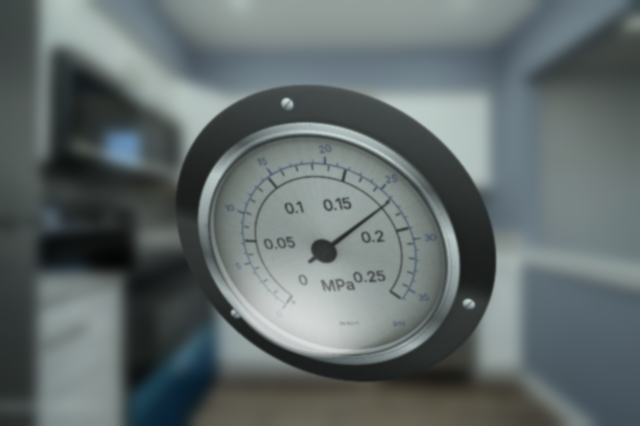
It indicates **0.18** MPa
